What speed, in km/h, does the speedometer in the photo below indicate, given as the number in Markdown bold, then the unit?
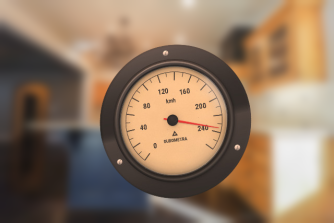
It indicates **235** km/h
